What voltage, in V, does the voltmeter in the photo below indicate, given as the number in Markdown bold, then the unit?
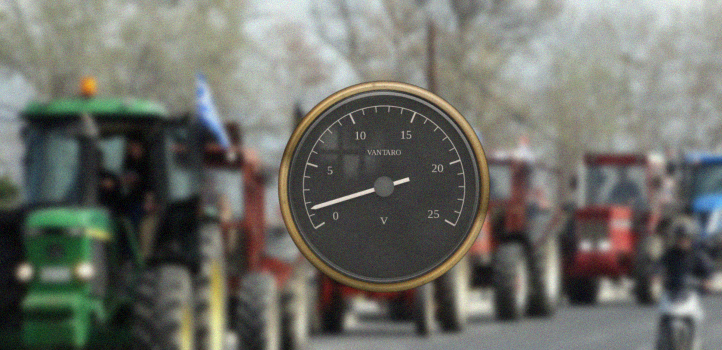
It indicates **1.5** V
